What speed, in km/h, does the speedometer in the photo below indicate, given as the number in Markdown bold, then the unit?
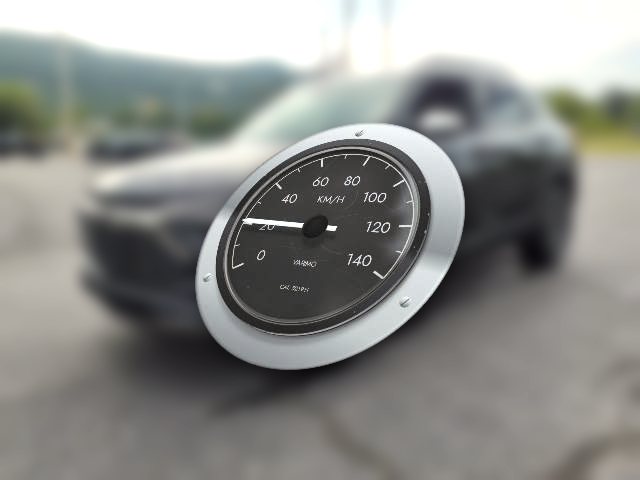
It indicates **20** km/h
